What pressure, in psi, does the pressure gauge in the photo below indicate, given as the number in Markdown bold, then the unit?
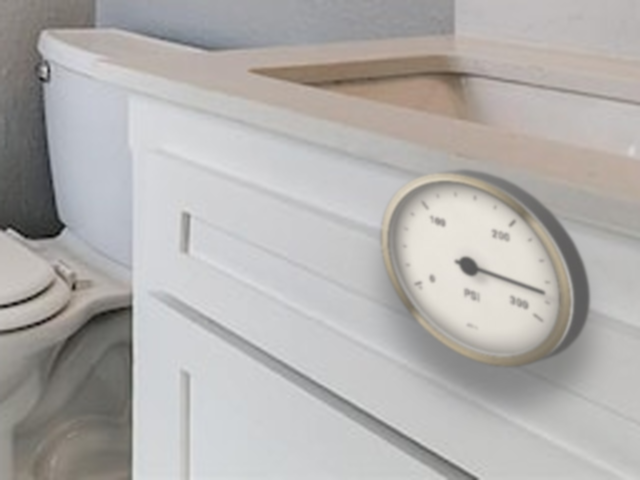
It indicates **270** psi
